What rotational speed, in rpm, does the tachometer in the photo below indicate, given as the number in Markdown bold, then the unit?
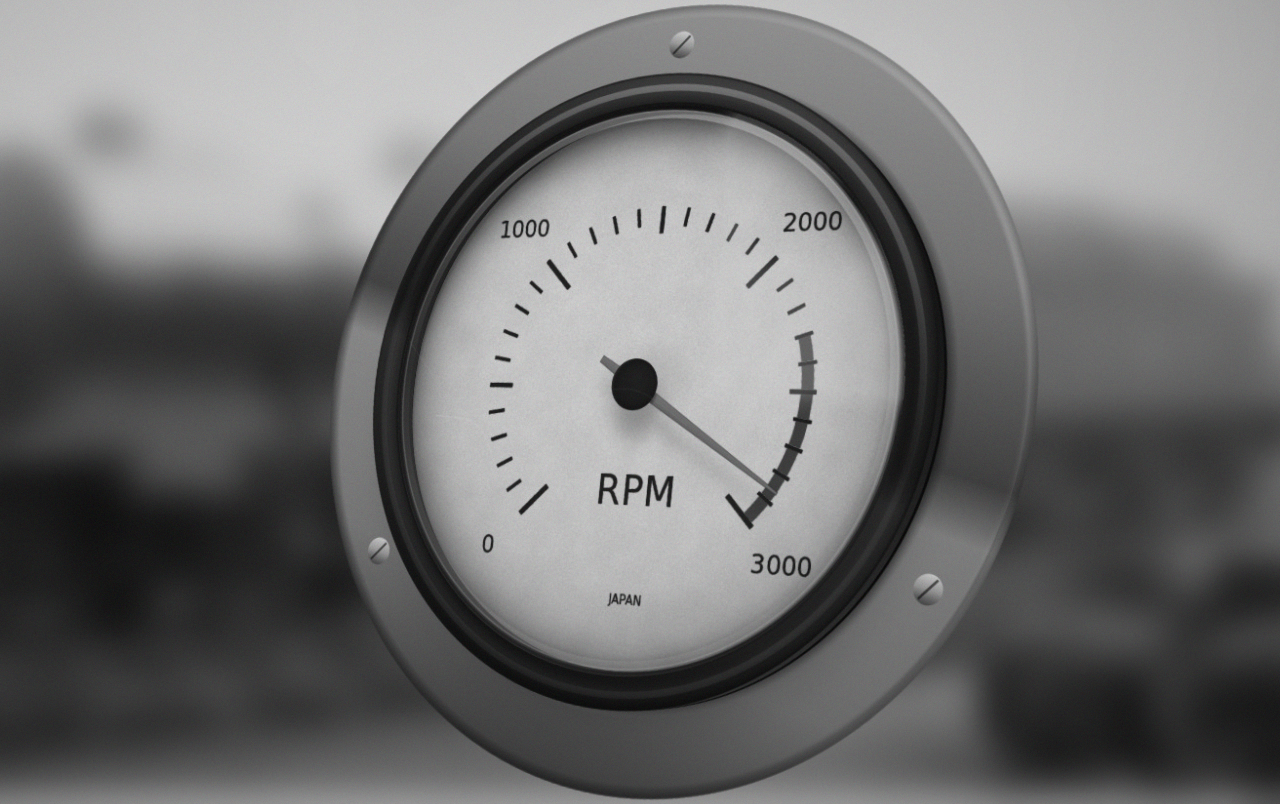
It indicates **2850** rpm
